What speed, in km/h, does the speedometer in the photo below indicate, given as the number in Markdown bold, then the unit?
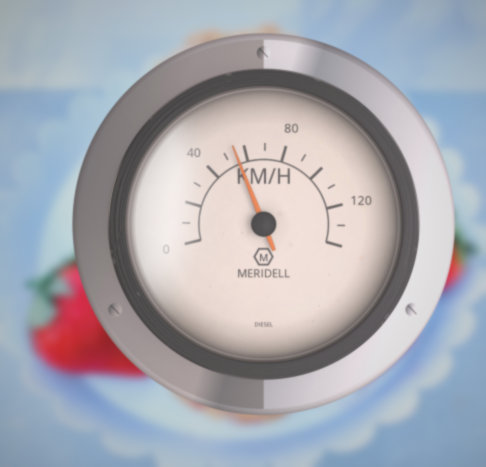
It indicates **55** km/h
